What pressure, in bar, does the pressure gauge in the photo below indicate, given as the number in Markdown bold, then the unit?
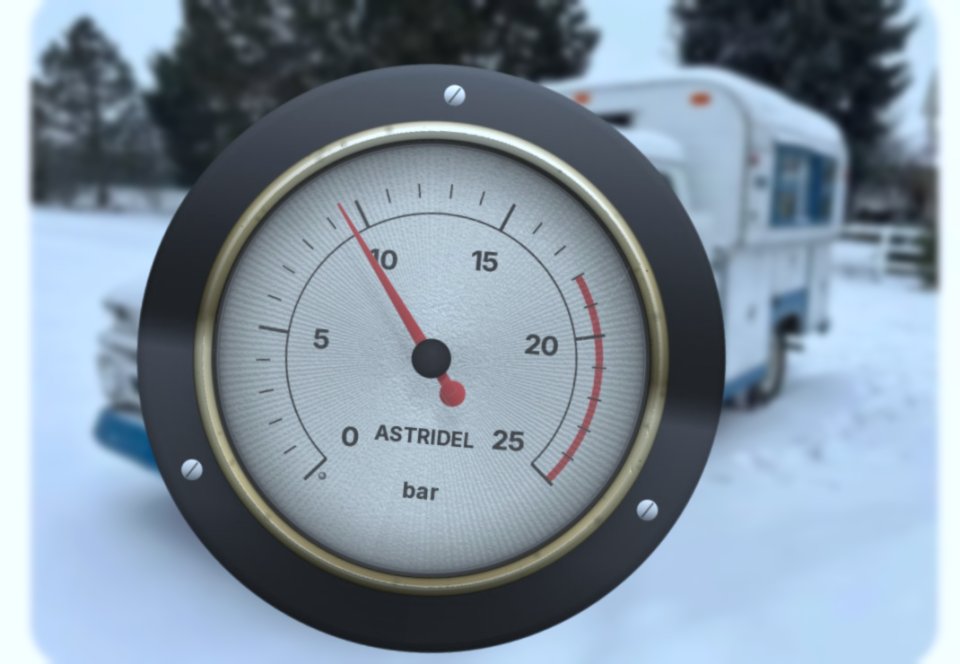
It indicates **9.5** bar
